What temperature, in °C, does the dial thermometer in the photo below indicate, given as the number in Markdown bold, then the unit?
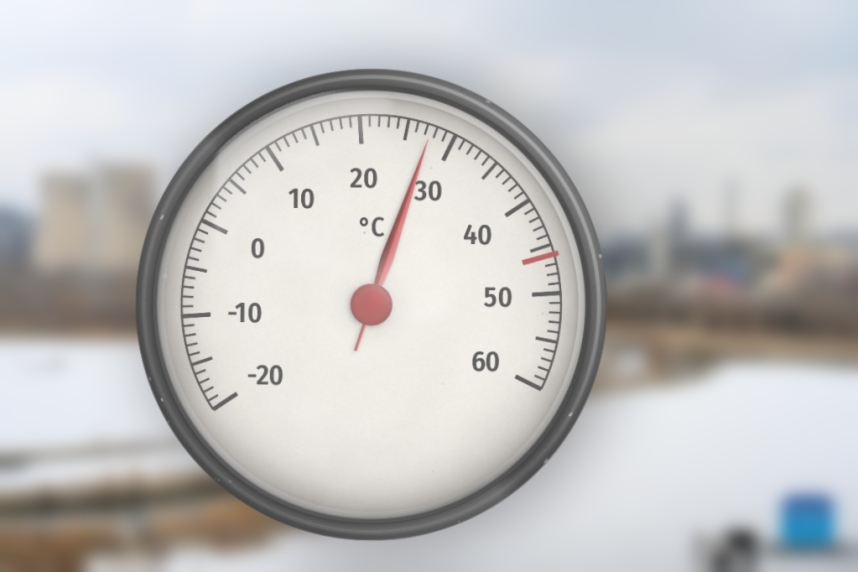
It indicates **27.5** °C
